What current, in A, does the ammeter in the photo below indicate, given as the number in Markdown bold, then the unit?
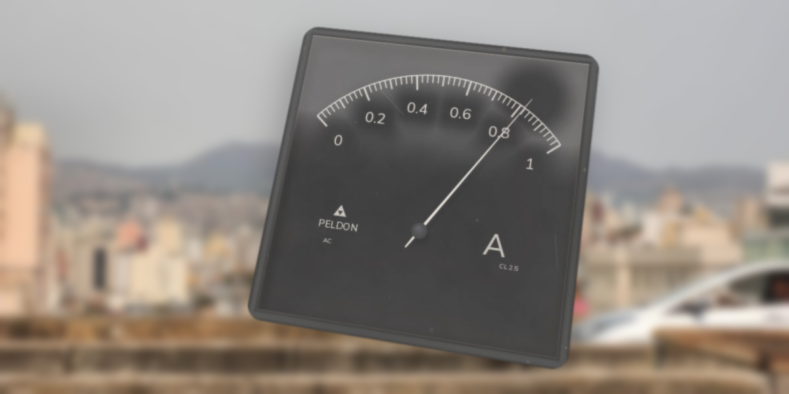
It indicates **0.82** A
